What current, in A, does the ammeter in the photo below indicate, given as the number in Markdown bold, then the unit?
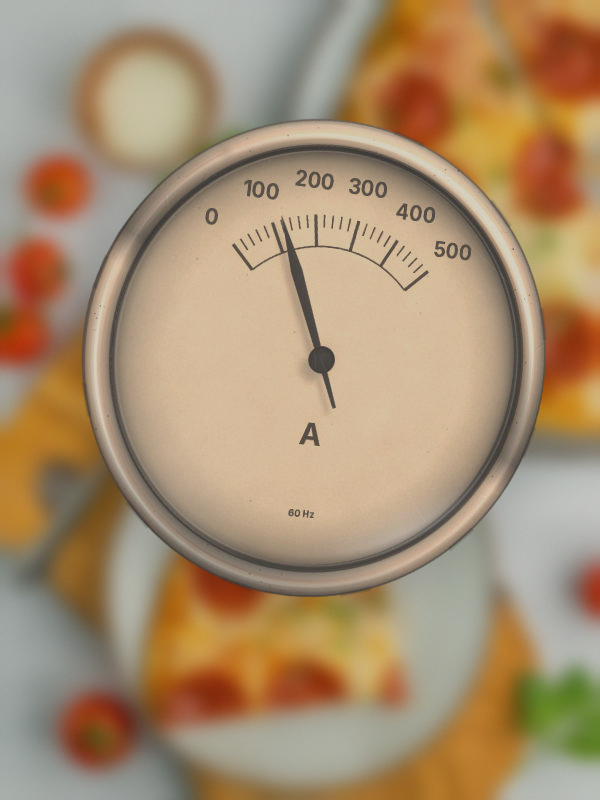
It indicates **120** A
